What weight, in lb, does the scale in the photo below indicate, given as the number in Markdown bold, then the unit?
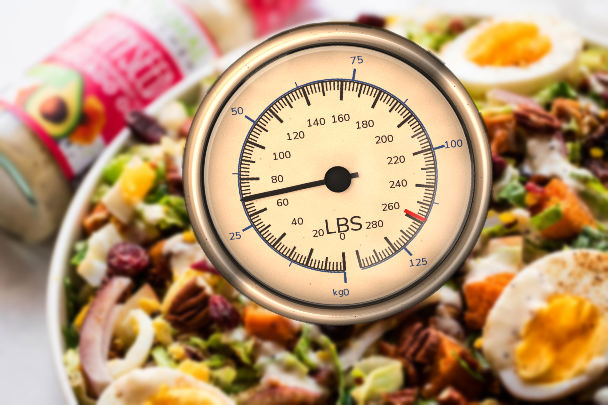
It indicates **70** lb
